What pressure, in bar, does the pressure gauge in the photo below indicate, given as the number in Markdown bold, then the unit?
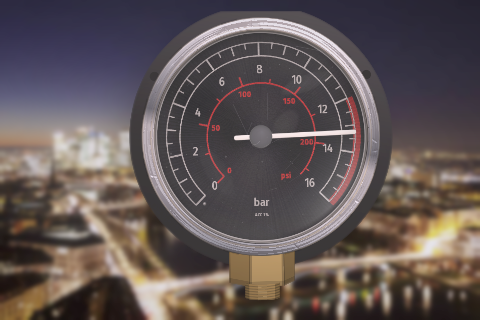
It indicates **13.25** bar
